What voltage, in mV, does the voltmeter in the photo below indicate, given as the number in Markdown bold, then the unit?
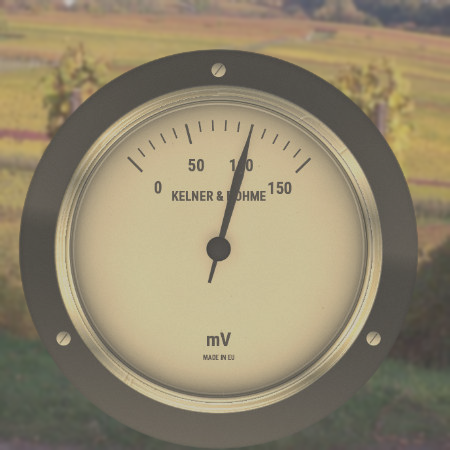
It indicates **100** mV
